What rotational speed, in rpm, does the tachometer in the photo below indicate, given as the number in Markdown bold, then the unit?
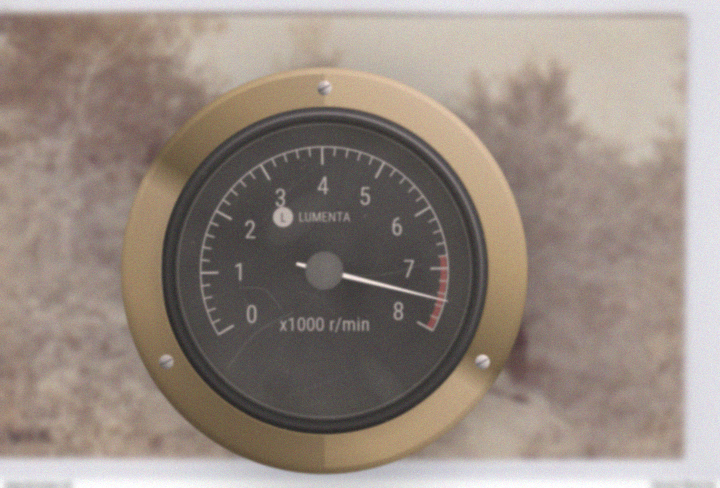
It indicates **7500** rpm
